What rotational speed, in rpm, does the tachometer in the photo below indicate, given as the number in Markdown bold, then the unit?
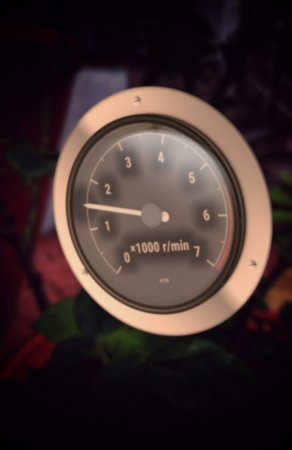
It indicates **1500** rpm
